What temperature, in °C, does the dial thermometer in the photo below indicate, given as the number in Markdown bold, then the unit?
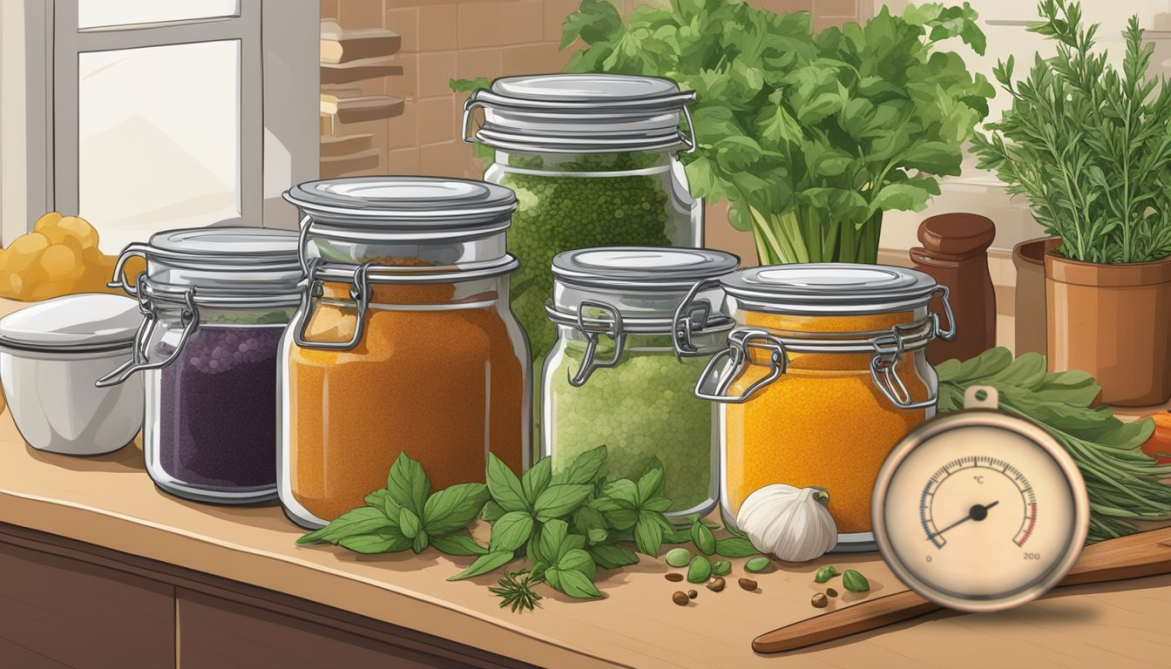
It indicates **12.5** °C
